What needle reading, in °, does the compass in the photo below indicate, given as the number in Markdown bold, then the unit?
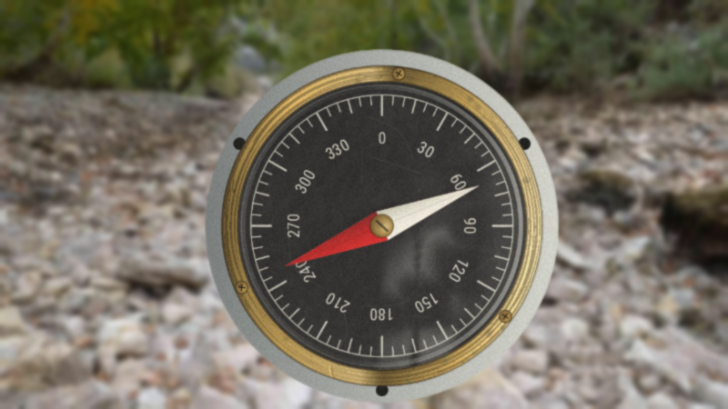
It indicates **247.5** °
